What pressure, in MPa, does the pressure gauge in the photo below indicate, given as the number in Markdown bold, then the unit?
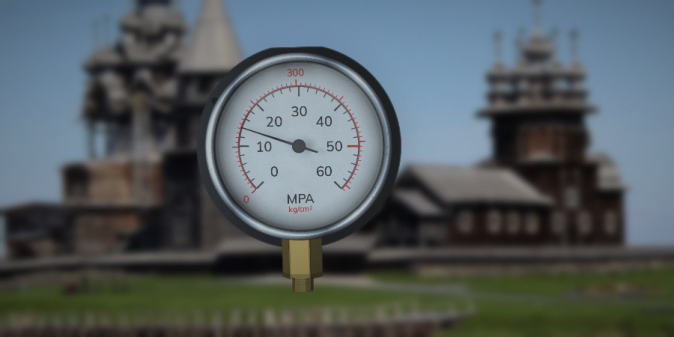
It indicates **14** MPa
